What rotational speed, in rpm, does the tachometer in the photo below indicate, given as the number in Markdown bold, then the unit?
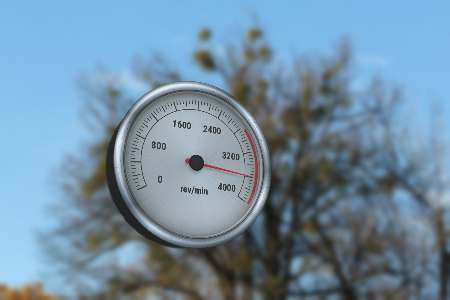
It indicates **3600** rpm
